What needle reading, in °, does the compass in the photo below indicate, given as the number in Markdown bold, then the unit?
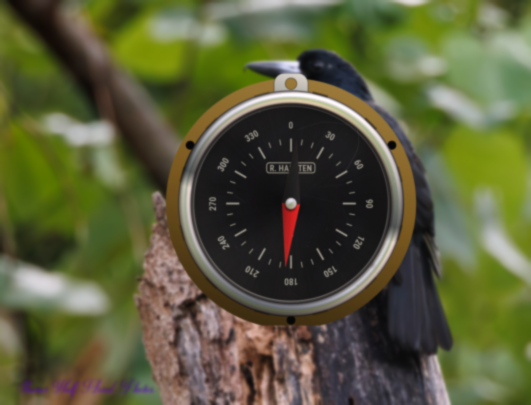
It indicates **185** °
